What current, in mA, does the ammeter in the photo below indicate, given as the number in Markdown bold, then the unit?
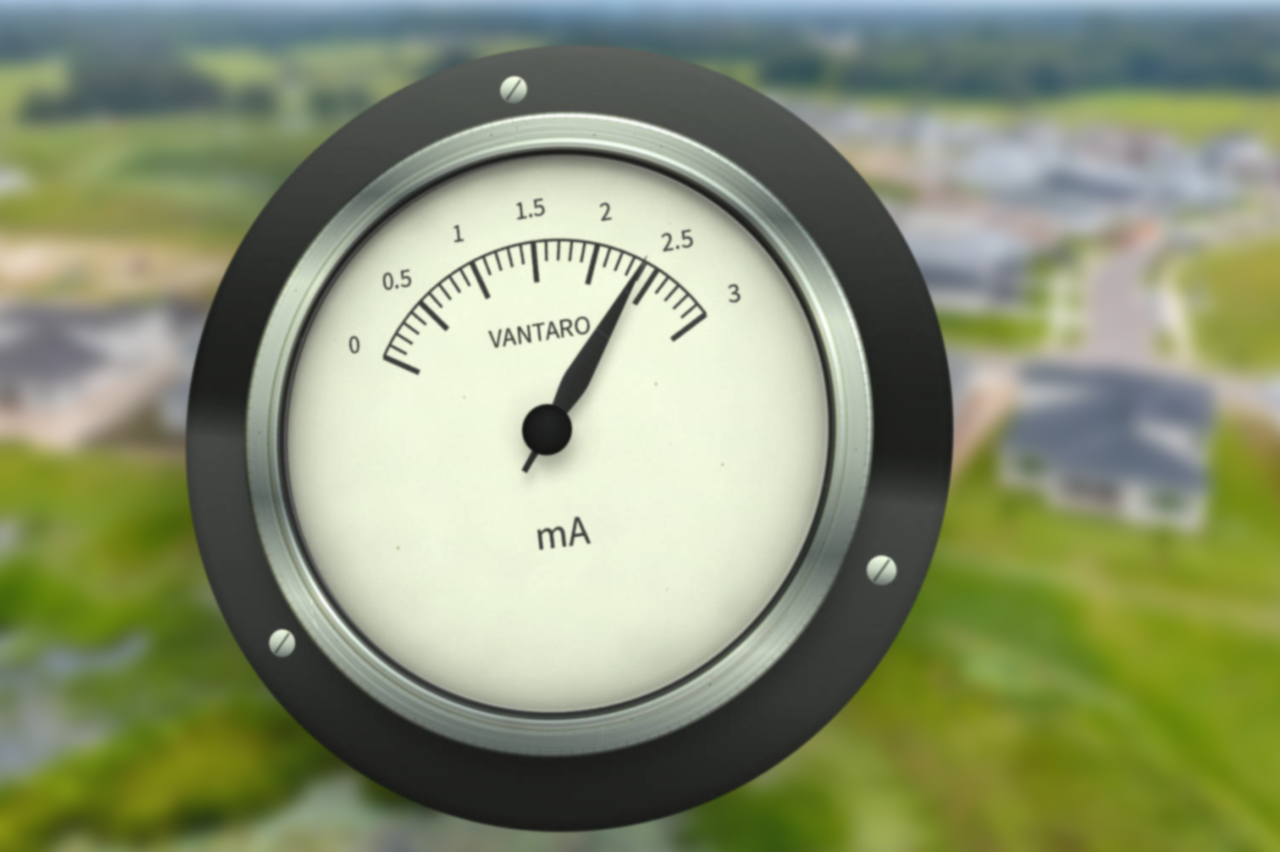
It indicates **2.4** mA
